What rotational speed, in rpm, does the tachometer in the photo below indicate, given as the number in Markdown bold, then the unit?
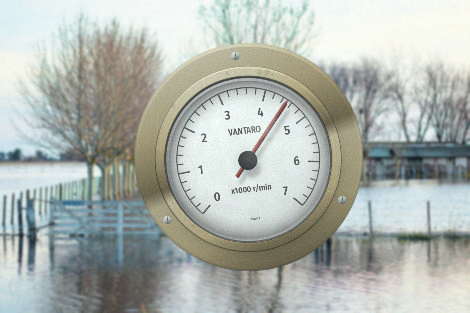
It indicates **4500** rpm
